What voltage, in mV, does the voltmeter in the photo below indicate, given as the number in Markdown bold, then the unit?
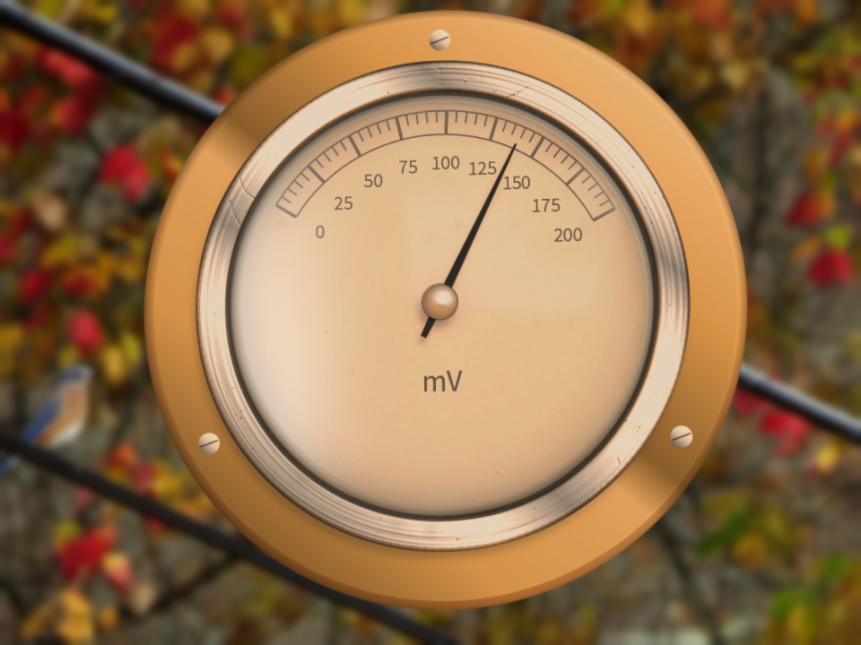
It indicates **140** mV
